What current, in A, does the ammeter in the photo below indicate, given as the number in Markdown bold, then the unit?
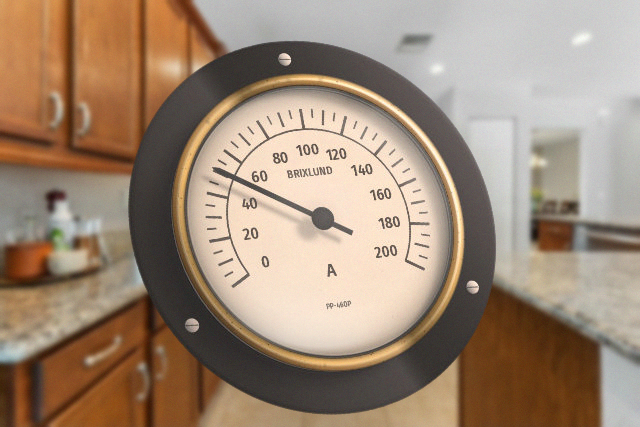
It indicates **50** A
